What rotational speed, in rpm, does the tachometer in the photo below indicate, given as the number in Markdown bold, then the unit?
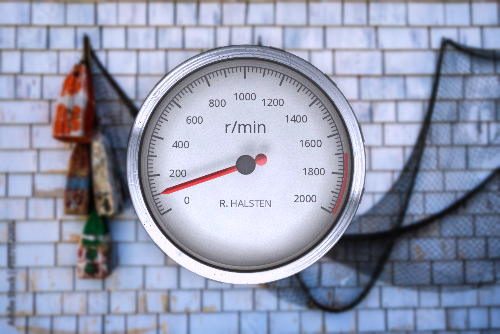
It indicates **100** rpm
